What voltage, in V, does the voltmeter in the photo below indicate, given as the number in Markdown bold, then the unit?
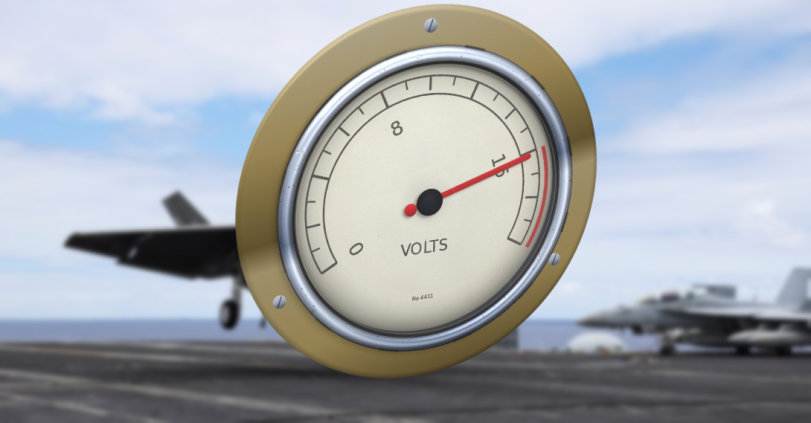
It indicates **16** V
